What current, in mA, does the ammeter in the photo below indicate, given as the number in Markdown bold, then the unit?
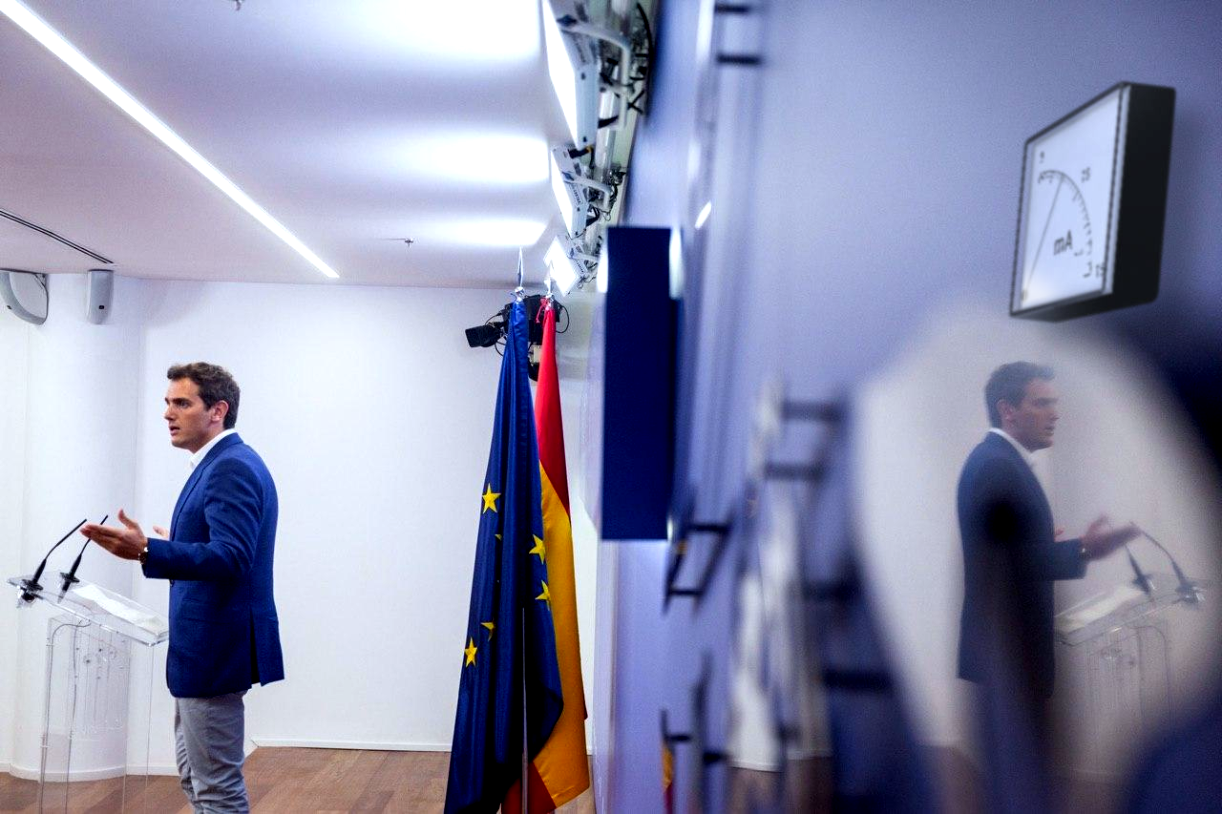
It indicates **7.5** mA
